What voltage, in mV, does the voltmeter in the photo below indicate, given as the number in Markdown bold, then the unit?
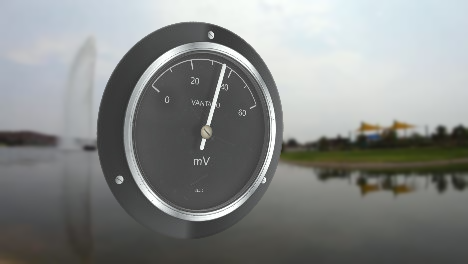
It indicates **35** mV
